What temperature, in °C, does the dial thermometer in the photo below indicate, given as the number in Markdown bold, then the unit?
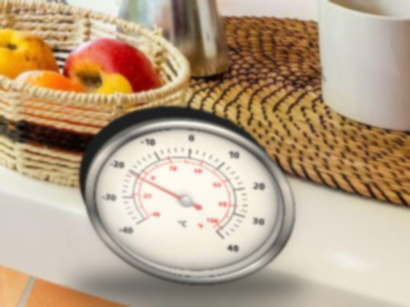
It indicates **-20** °C
